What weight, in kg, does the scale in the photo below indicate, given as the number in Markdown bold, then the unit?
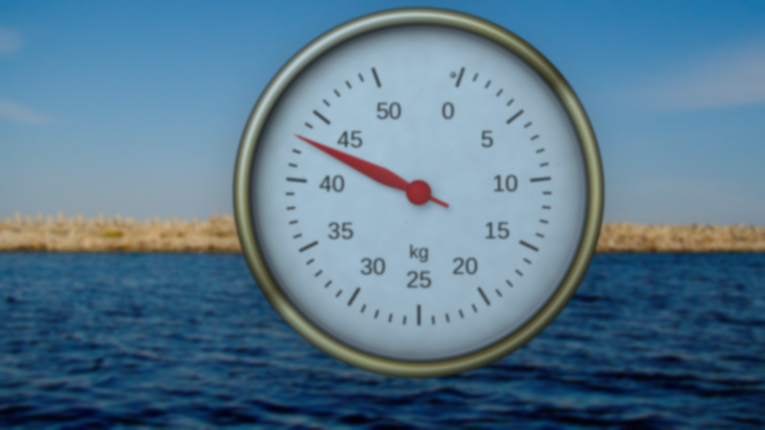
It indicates **43** kg
